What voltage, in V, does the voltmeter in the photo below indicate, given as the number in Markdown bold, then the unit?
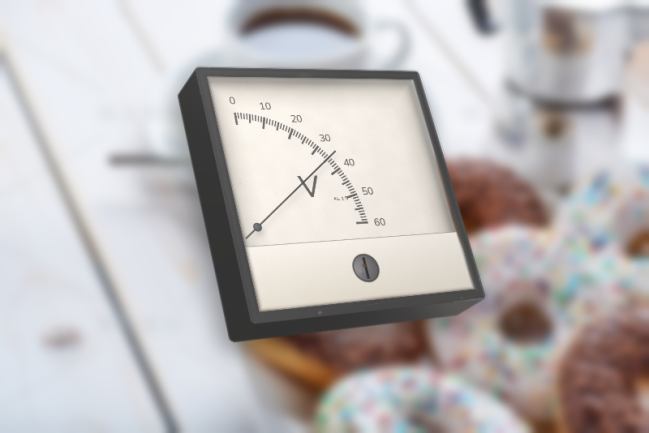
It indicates **35** V
